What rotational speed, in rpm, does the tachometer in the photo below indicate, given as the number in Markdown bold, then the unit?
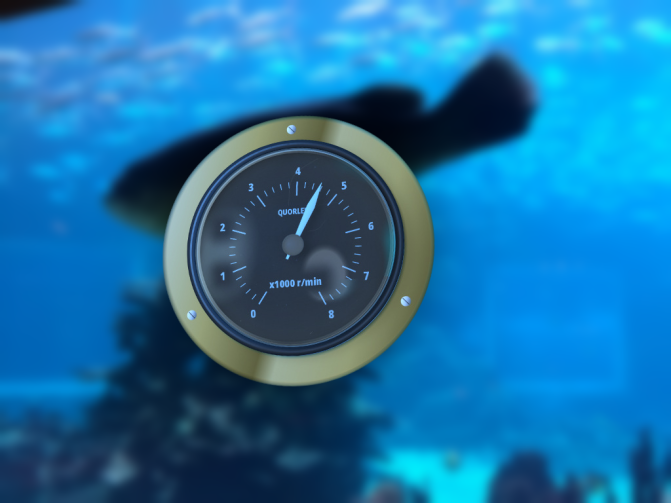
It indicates **4600** rpm
